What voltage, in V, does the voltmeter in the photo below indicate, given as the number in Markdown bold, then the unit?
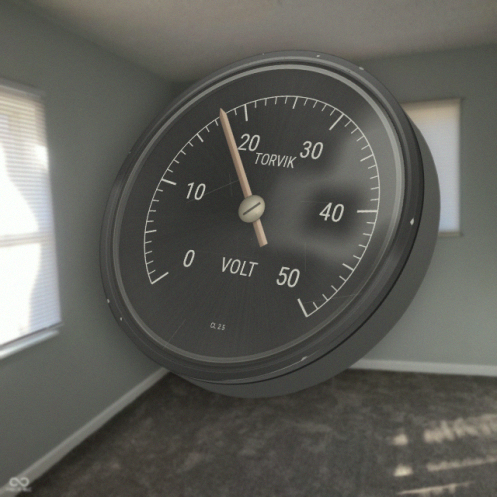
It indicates **18** V
